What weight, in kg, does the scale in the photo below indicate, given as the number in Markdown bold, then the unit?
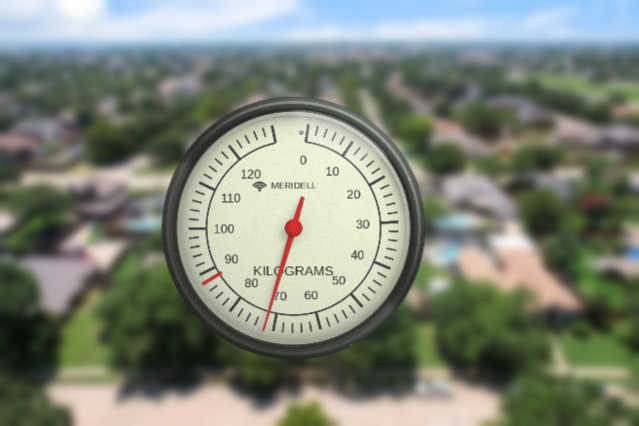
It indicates **72** kg
